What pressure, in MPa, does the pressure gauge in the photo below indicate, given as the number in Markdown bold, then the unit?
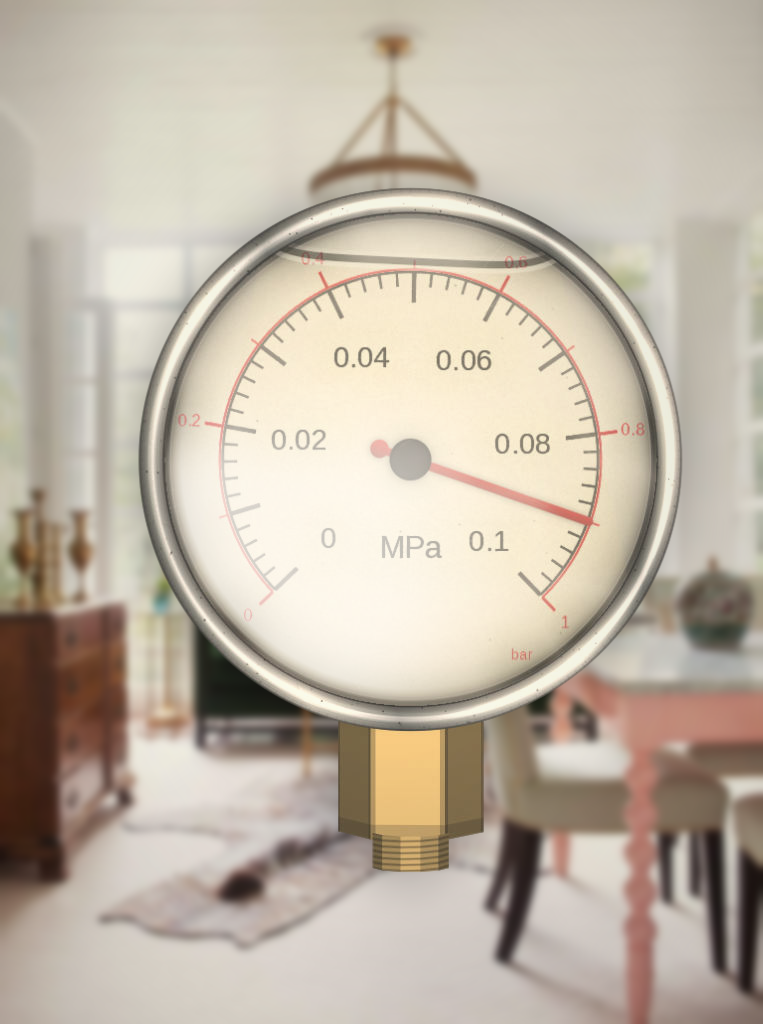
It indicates **0.09** MPa
